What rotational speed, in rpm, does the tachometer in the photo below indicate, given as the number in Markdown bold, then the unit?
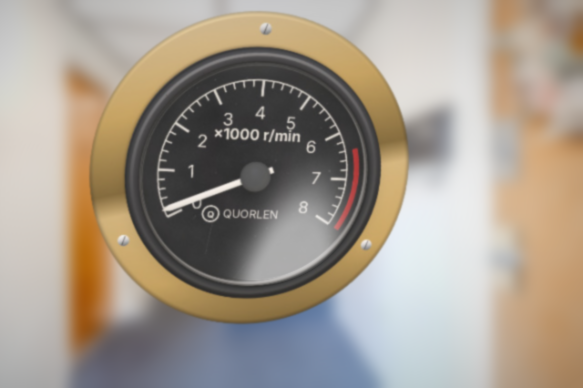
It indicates **200** rpm
